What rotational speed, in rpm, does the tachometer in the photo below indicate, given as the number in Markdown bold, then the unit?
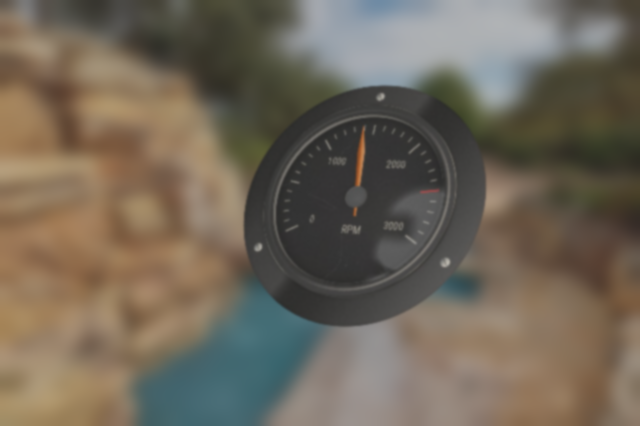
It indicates **1400** rpm
